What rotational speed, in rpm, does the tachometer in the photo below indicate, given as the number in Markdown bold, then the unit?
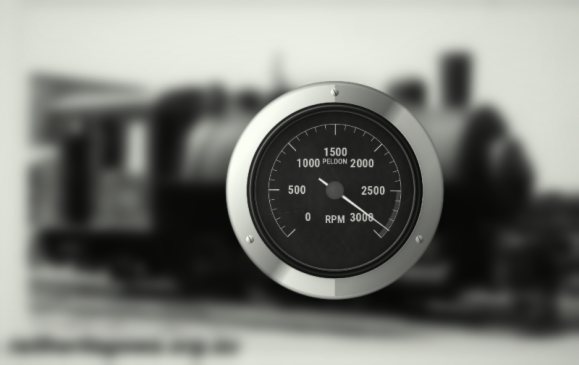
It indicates **2900** rpm
